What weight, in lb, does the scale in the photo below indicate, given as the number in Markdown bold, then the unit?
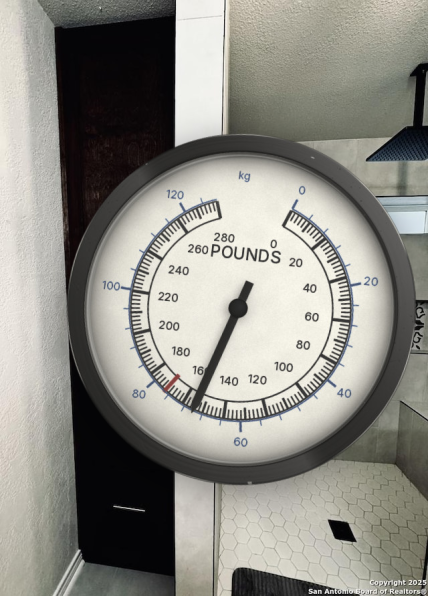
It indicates **154** lb
